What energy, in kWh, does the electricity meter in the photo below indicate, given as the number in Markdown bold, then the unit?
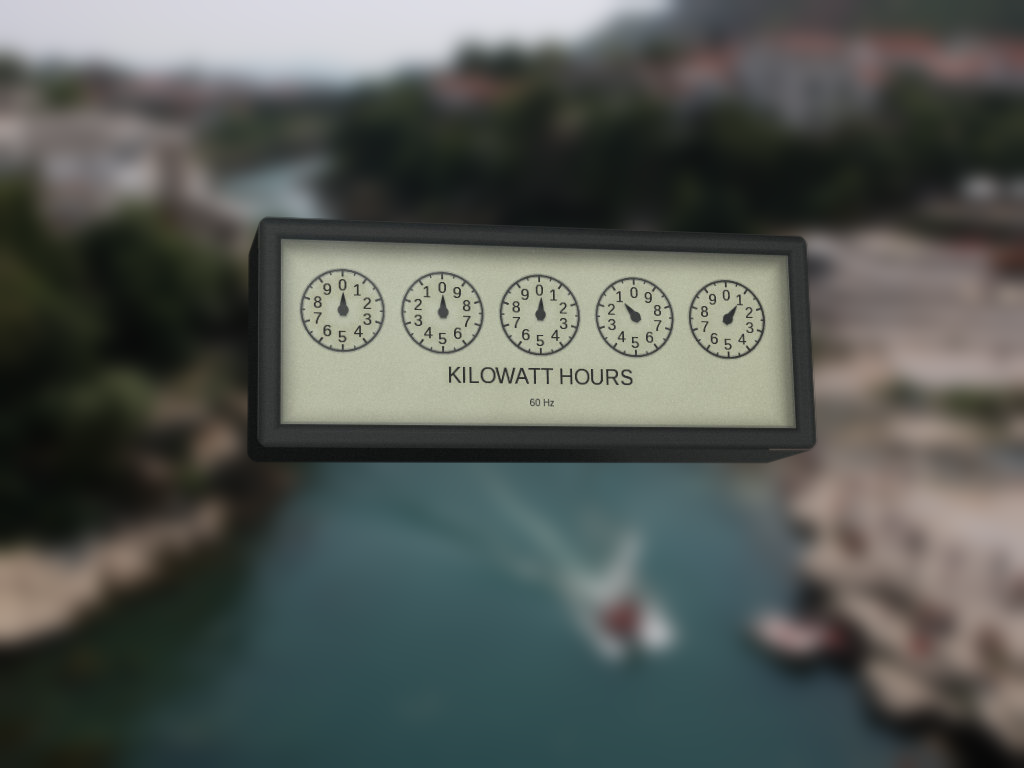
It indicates **11** kWh
